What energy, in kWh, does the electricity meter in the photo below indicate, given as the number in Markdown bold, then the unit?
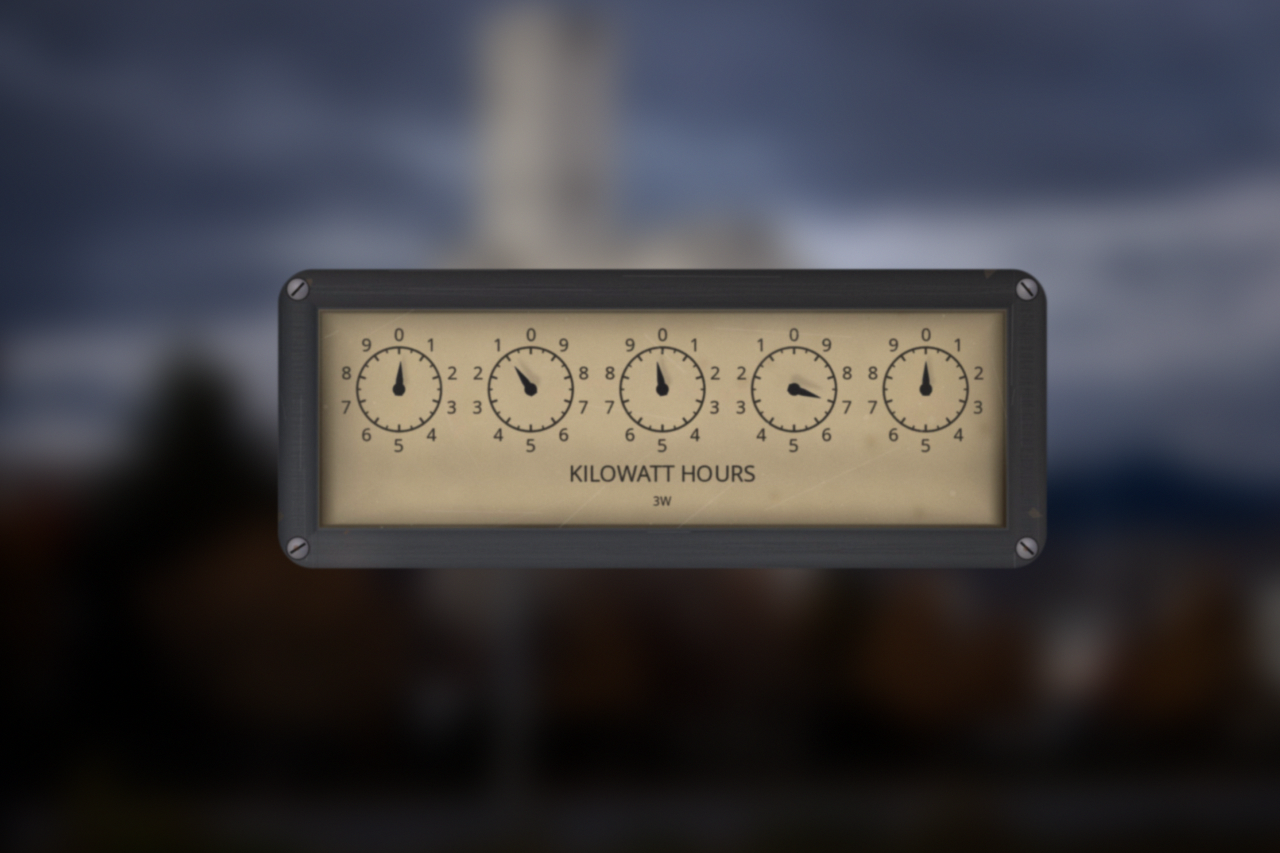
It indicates **970** kWh
